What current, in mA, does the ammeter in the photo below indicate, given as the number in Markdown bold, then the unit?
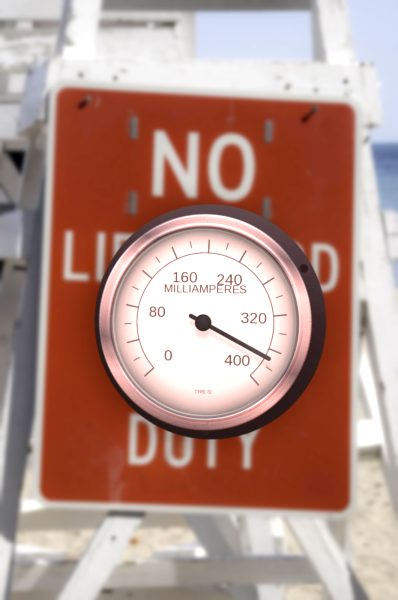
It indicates **370** mA
